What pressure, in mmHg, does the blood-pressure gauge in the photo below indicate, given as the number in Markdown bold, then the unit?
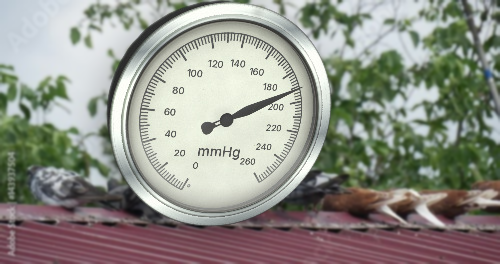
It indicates **190** mmHg
